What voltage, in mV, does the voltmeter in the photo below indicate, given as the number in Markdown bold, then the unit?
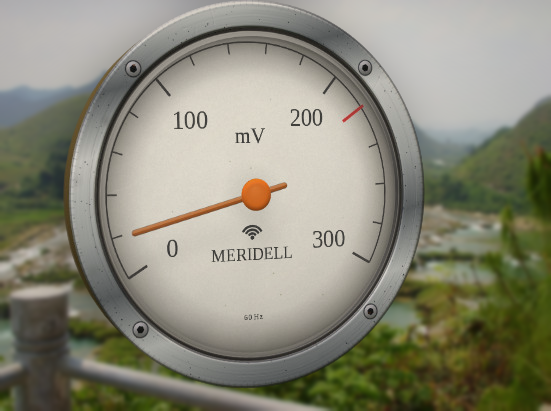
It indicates **20** mV
